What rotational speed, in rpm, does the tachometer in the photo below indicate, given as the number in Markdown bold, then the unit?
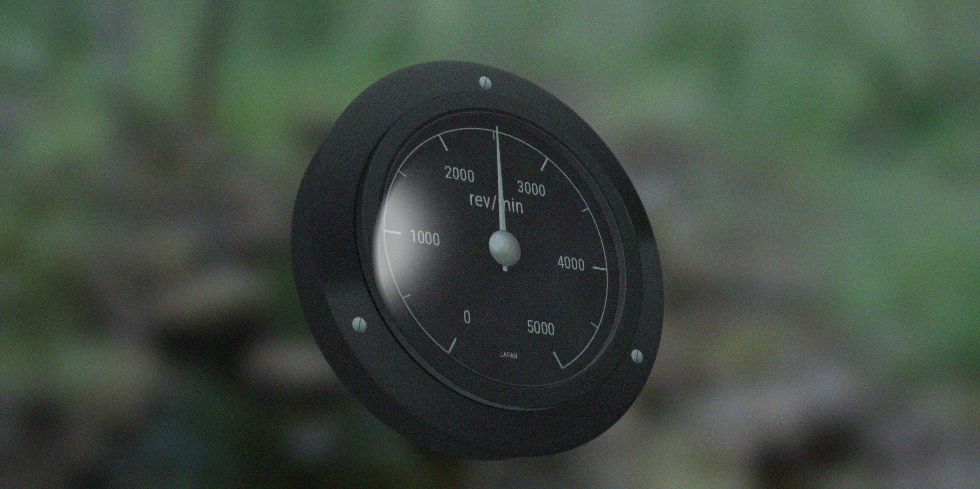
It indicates **2500** rpm
